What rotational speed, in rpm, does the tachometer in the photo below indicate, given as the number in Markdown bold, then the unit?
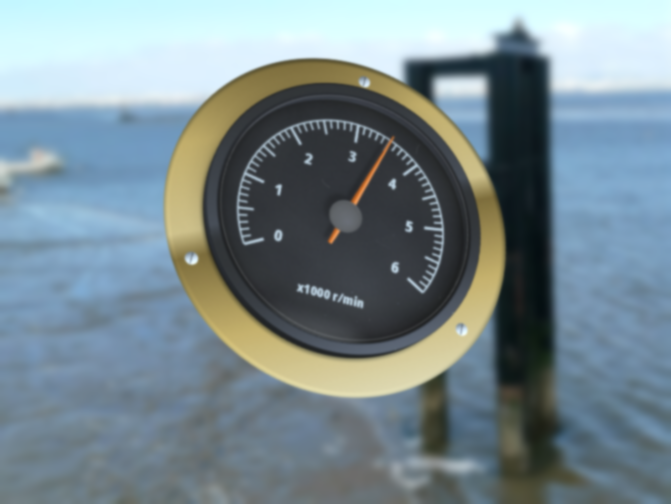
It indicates **3500** rpm
